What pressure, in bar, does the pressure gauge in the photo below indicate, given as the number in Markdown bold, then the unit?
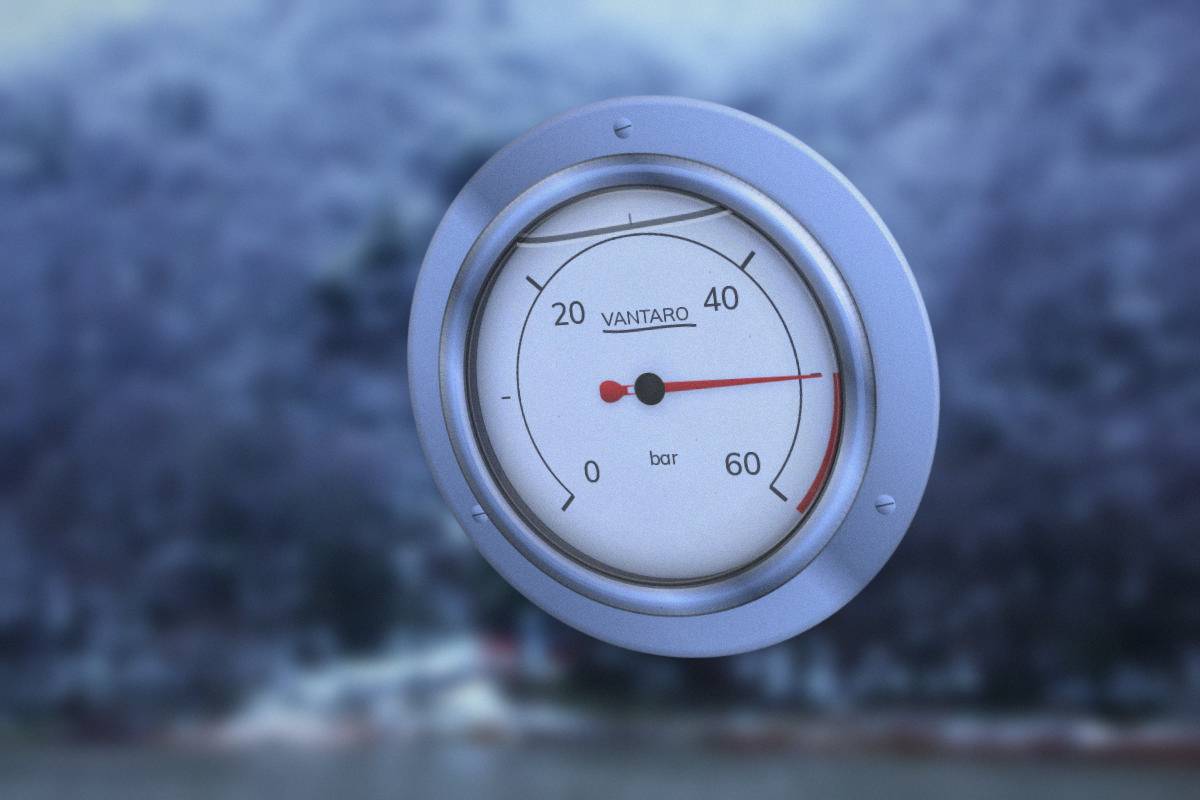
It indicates **50** bar
